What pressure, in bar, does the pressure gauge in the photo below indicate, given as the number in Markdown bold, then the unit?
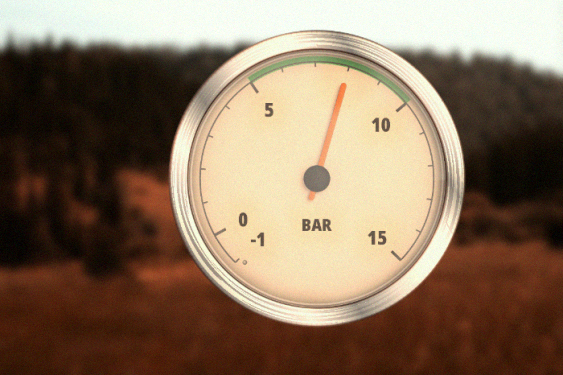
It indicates **8** bar
